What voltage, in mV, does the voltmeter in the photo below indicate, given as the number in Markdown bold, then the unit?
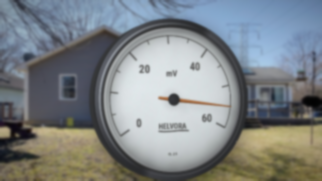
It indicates **55** mV
